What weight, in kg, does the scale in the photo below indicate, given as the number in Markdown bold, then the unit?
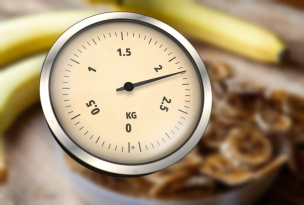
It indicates **2.15** kg
